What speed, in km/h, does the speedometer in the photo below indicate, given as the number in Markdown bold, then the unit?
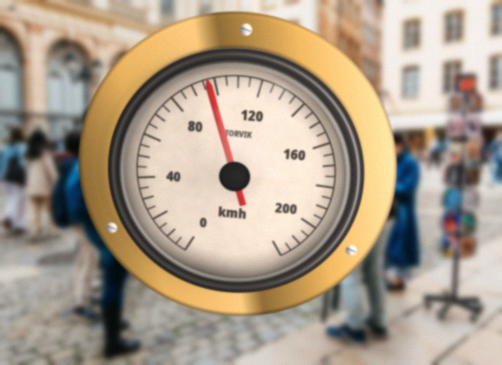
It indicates **97.5** km/h
